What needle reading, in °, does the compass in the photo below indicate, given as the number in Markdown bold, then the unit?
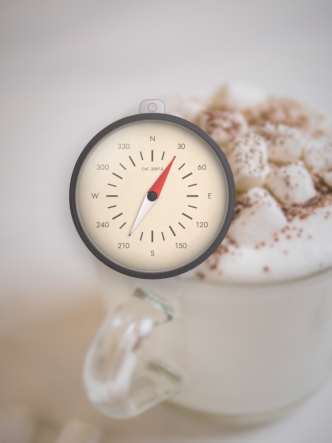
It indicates **30** °
